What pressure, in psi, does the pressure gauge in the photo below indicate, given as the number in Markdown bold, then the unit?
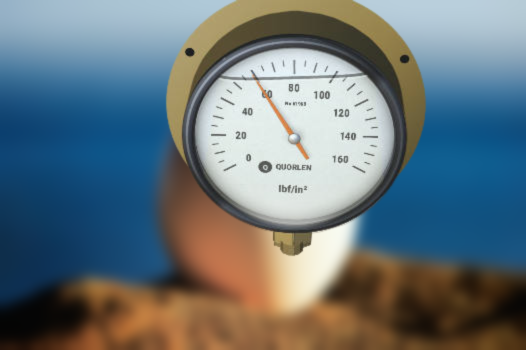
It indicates **60** psi
